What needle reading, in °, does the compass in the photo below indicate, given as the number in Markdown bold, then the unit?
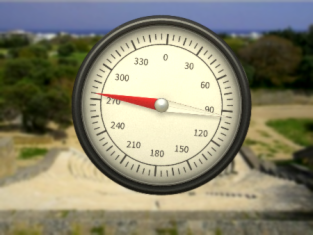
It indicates **275** °
